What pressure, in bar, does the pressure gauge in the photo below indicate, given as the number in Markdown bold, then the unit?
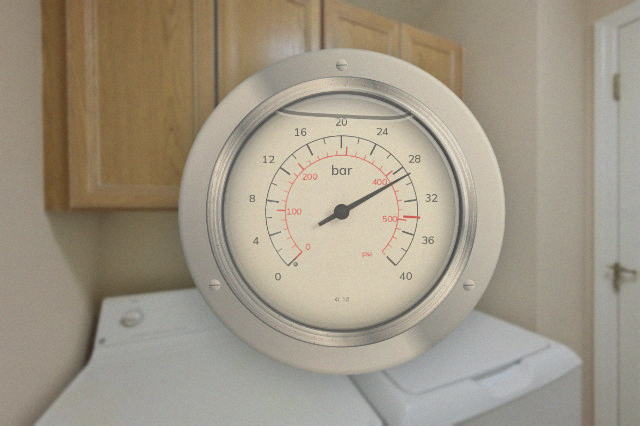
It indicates **29** bar
